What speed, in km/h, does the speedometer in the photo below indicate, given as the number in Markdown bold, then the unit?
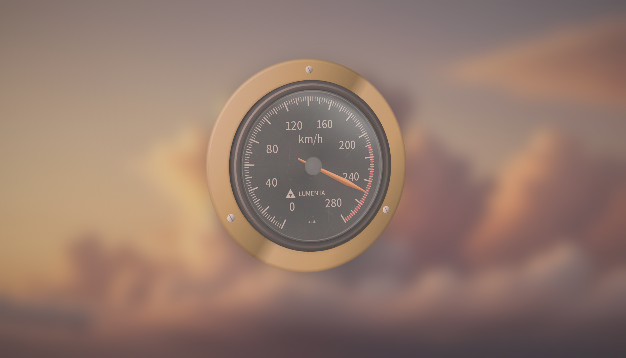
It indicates **250** km/h
